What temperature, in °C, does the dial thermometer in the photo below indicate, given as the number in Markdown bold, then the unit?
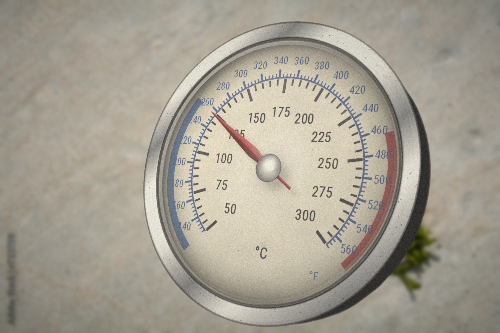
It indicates **125** °C
